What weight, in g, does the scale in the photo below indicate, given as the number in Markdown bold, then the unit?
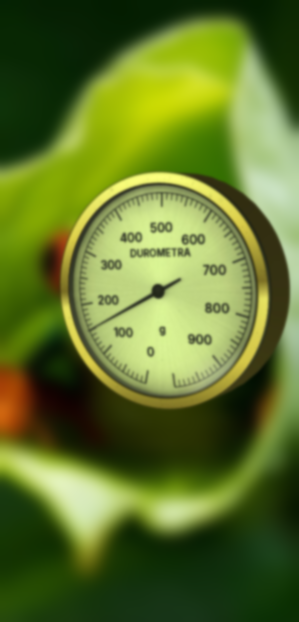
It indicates **150** g
